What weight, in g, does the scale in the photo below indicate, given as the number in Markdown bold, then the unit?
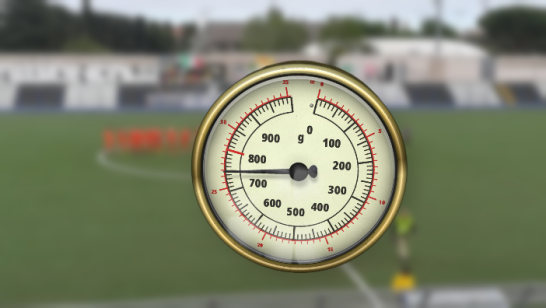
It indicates **750** g
